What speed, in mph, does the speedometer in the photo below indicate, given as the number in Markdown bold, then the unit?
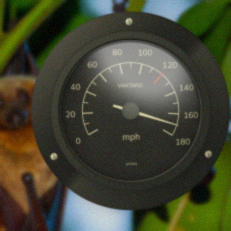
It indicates **170** mph
